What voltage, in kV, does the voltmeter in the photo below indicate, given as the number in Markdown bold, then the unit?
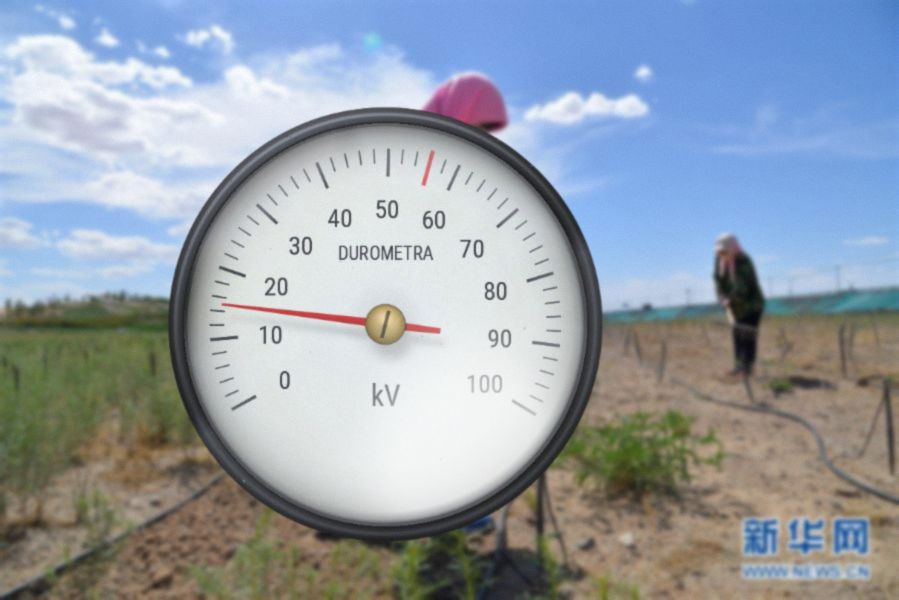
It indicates **15** kV
